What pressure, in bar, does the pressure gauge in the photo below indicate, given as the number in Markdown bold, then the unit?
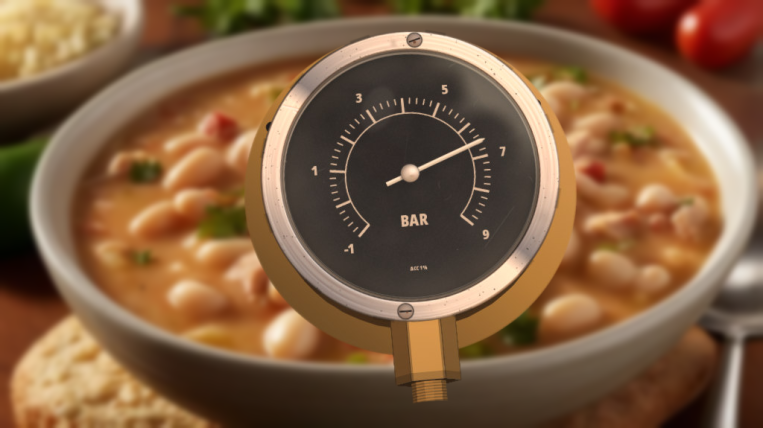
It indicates **6.6** bar
